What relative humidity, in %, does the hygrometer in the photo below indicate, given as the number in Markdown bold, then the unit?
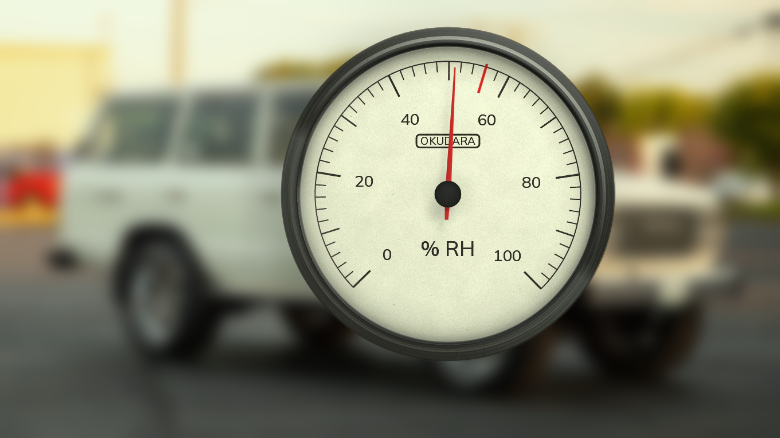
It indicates **51** %
